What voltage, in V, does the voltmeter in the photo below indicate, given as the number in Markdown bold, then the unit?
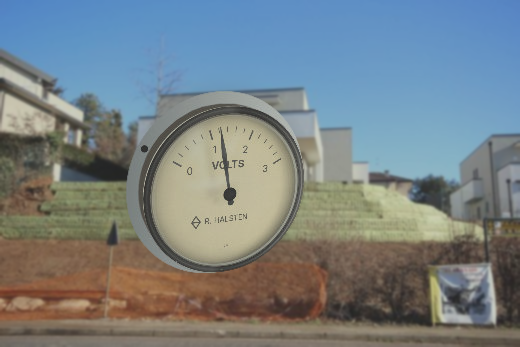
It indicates **1.2** V
